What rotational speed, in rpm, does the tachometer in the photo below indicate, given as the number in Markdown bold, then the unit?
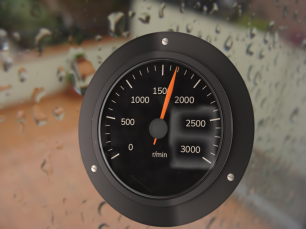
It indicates **1700** rpm
